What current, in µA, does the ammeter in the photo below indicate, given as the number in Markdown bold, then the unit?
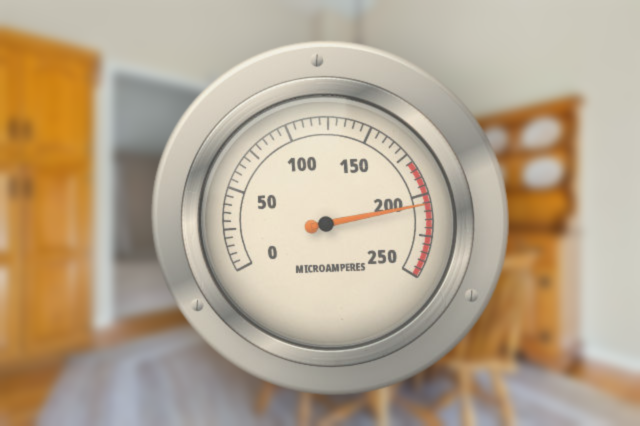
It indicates **205** µA
